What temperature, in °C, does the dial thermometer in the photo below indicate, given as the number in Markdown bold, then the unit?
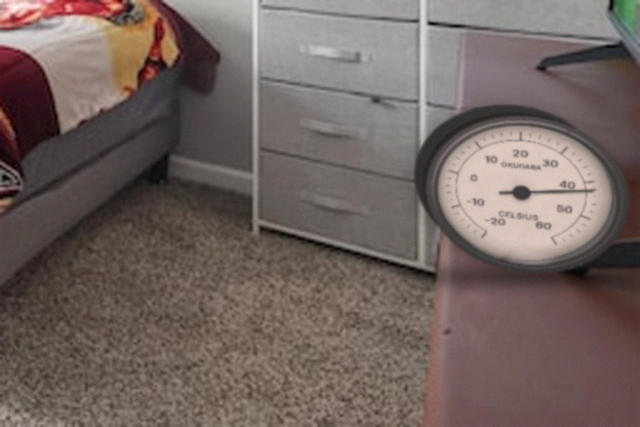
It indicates **42** °C
